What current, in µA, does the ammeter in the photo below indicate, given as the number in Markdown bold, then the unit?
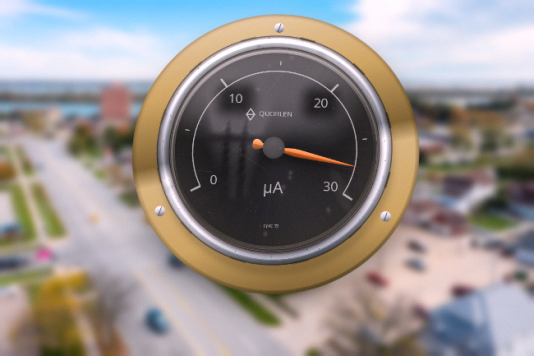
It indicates **27.5** µA
